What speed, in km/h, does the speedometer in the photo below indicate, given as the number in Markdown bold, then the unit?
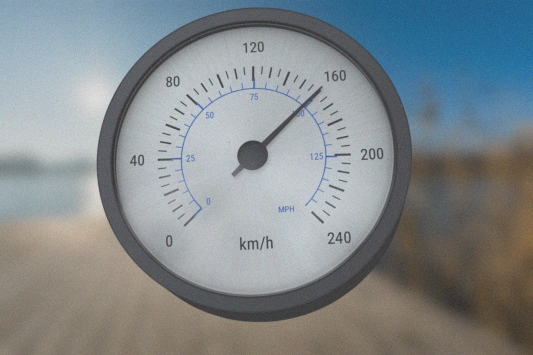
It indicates **160** km/h
